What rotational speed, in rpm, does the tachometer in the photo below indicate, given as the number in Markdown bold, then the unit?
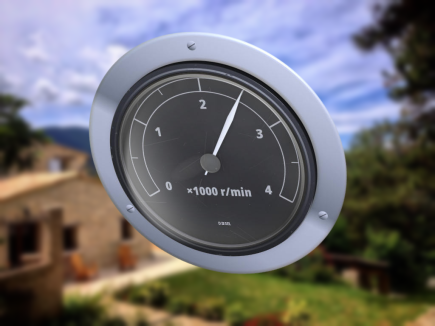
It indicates **2500** rpm
